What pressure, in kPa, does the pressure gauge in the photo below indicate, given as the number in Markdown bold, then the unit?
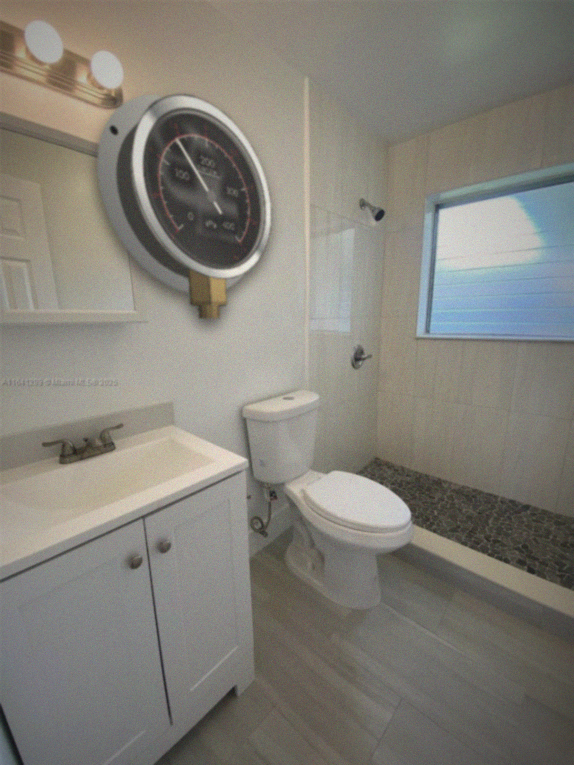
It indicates **140** kPa
